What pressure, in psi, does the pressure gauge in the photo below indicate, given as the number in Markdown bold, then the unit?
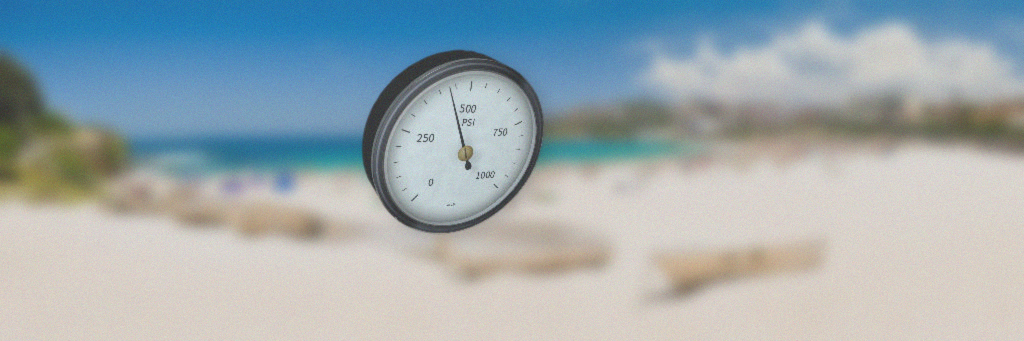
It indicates **425** psi
